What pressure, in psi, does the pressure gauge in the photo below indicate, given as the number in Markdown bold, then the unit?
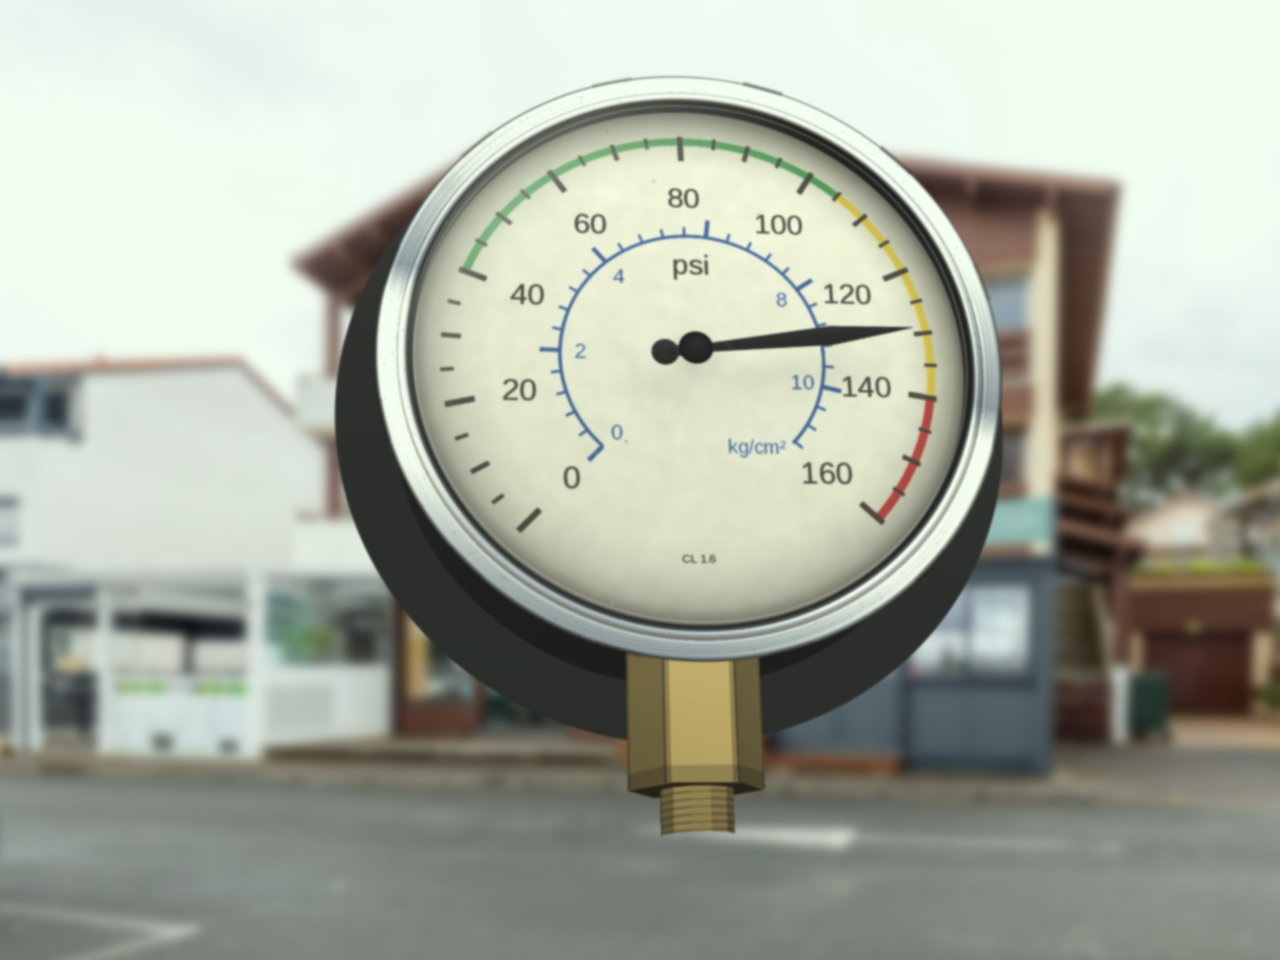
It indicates **130** psi
